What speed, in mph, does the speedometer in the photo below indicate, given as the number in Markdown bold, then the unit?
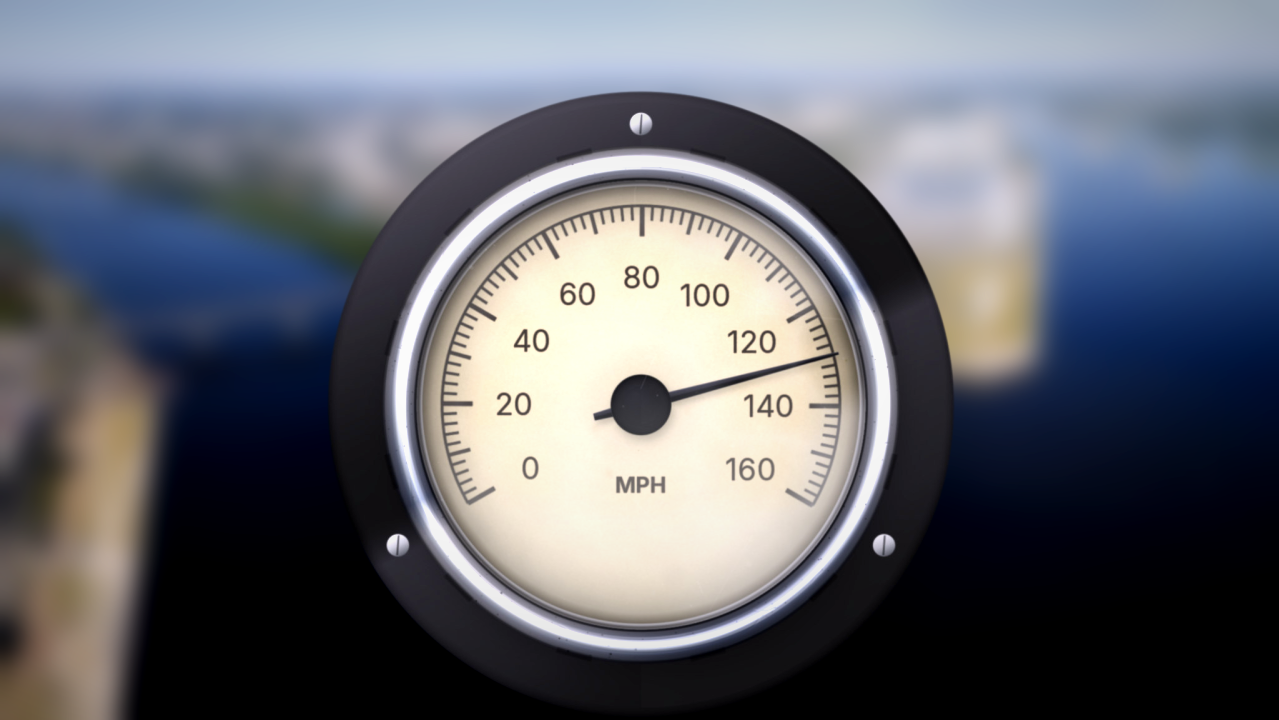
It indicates **130** mph
